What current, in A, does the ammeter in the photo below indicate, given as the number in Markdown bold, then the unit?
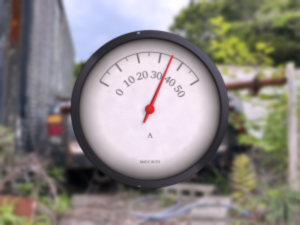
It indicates **35** A
